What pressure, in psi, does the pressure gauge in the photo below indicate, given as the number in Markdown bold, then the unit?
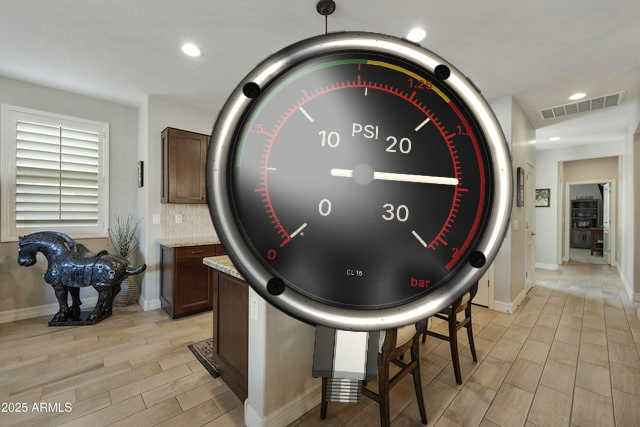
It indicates **25** psi
